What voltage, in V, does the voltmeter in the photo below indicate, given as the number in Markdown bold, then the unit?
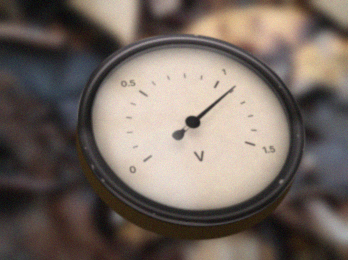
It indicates **1.1** V
